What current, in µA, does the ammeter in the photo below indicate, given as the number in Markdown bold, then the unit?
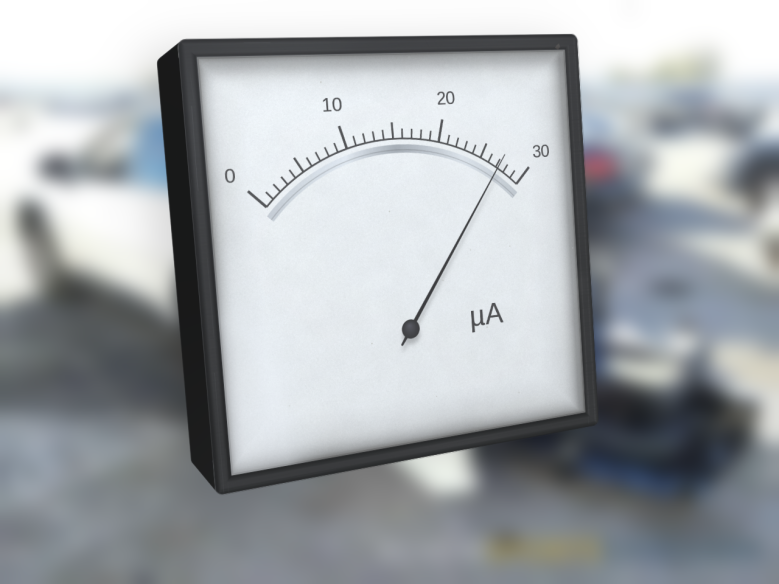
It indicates **27** µA
